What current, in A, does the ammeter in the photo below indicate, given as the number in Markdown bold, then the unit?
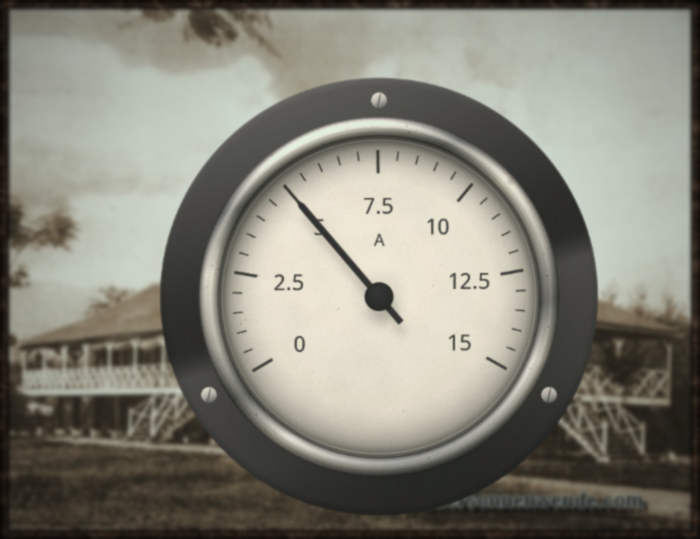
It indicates **5** A
